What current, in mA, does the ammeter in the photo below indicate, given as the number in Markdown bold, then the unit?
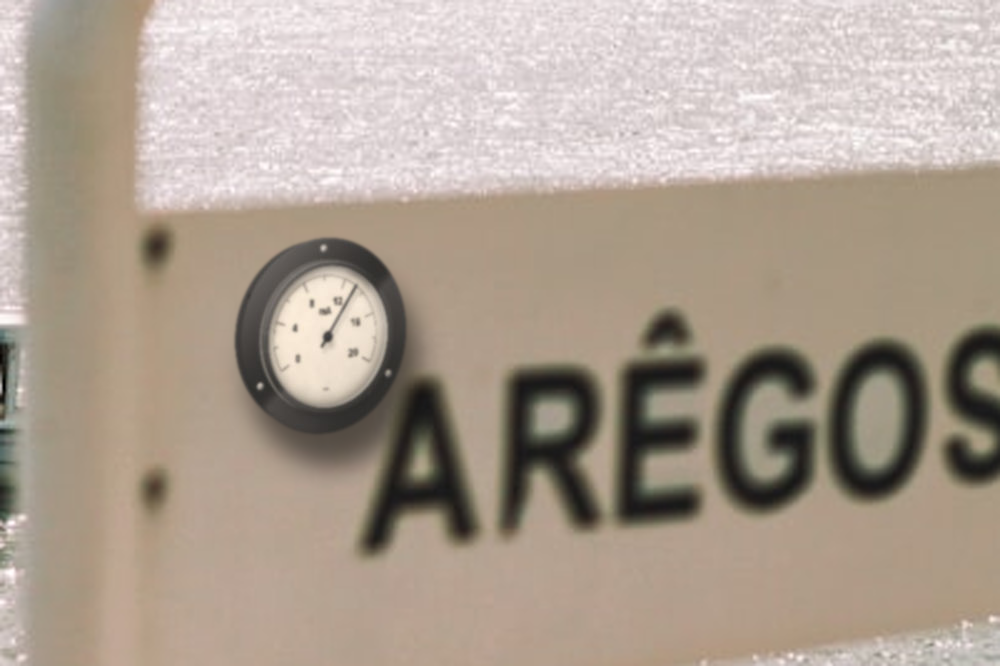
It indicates **13** mA
